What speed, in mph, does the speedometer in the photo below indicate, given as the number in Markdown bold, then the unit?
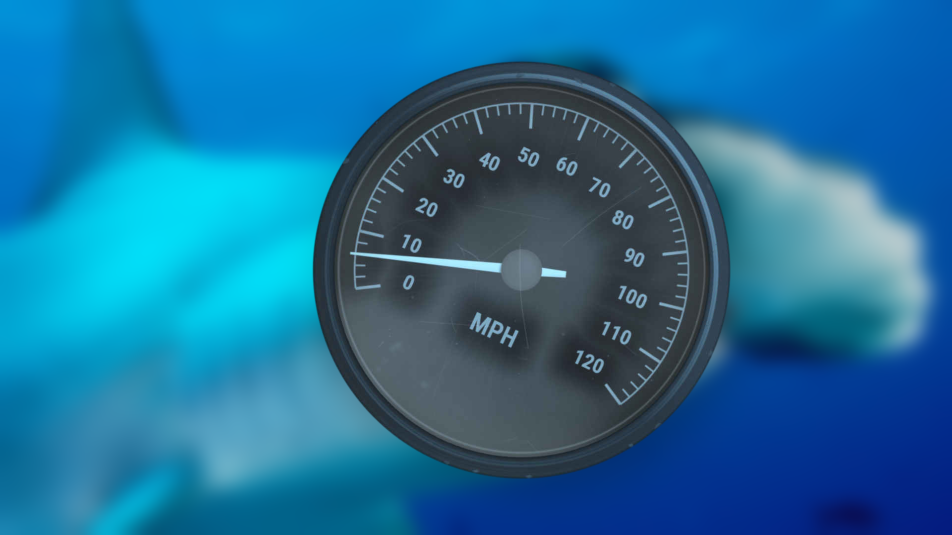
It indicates **6** mph
